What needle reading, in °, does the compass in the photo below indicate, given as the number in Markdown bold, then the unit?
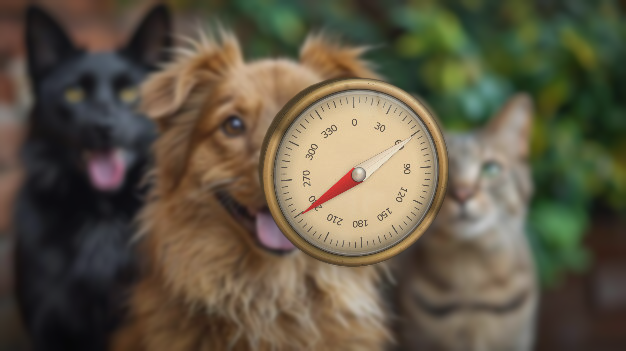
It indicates **240** °
